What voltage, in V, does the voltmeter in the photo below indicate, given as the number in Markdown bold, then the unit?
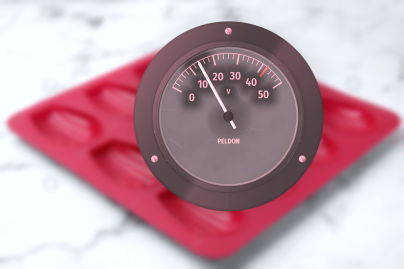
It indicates **14** V
